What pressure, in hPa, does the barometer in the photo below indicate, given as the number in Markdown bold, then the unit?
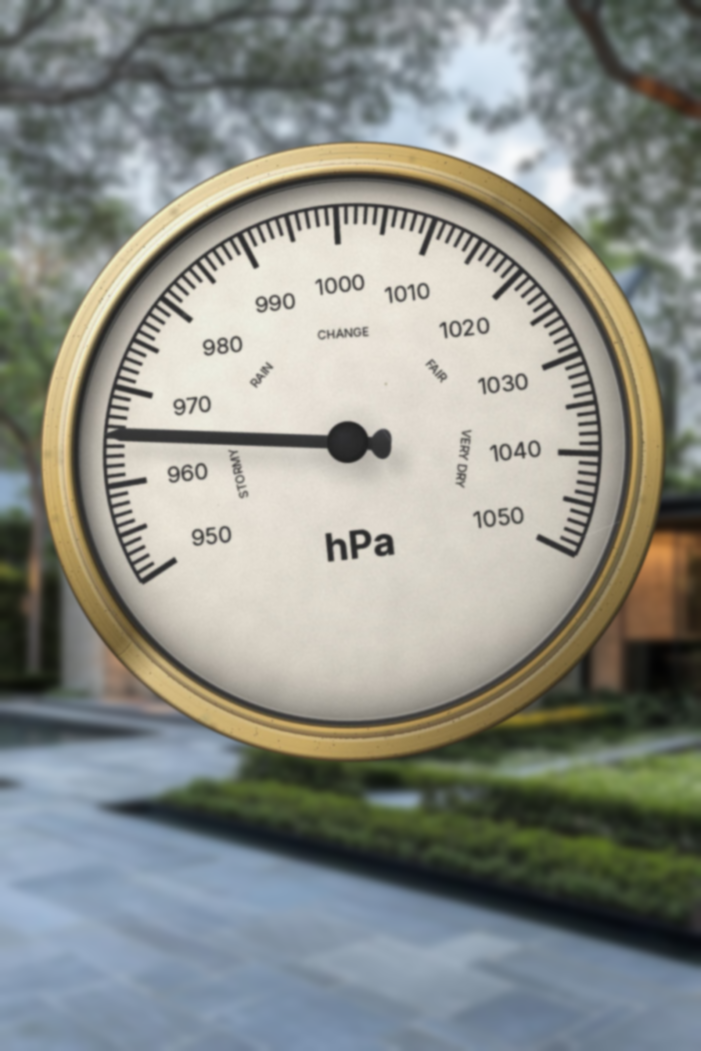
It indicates **965** hPa
